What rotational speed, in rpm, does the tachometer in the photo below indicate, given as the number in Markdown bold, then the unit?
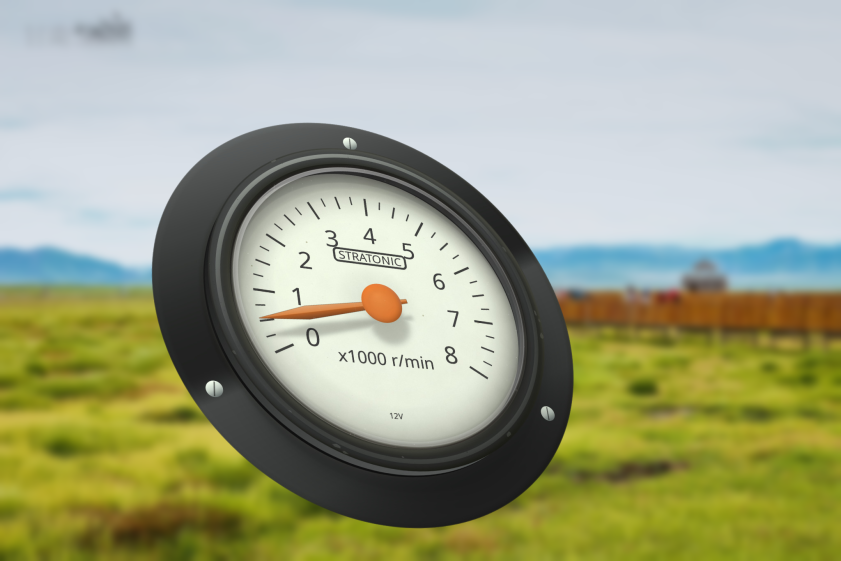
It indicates **500** rpm
